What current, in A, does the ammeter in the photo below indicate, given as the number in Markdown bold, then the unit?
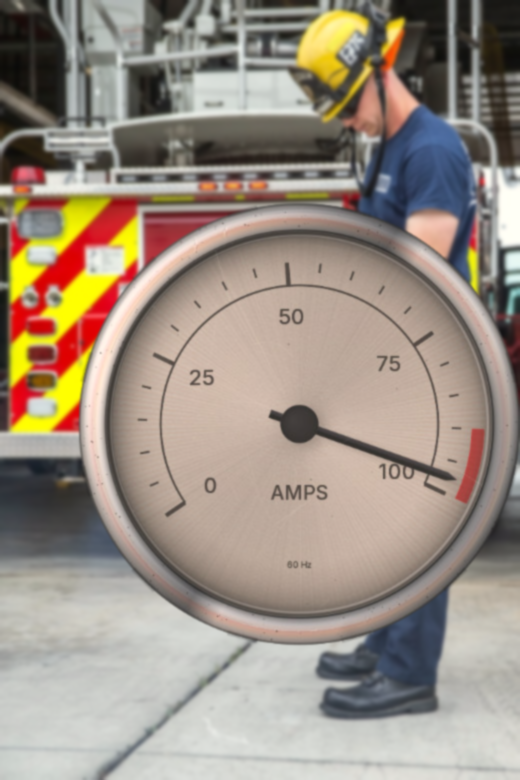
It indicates **97.5** A
